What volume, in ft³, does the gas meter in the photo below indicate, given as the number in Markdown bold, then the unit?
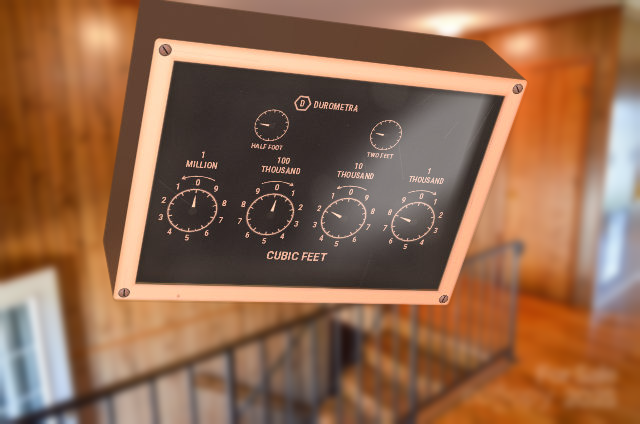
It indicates **1800** ft³
